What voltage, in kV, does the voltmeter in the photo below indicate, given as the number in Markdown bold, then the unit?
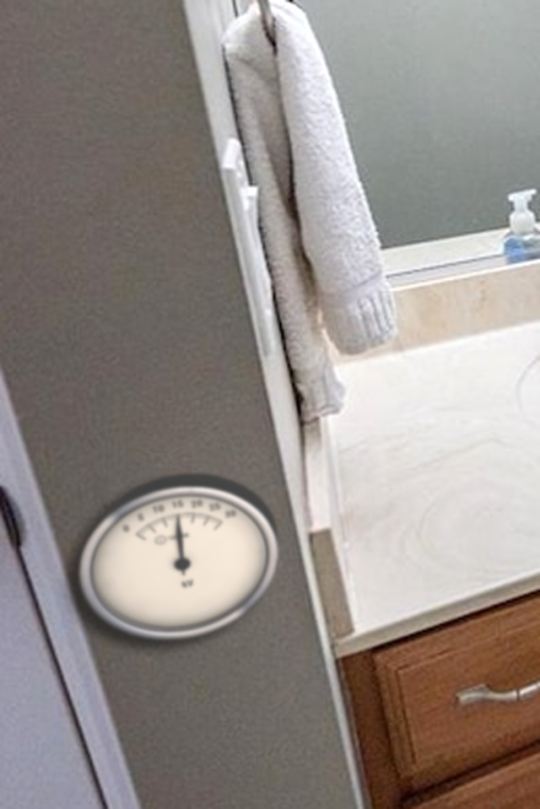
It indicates **15** kV
